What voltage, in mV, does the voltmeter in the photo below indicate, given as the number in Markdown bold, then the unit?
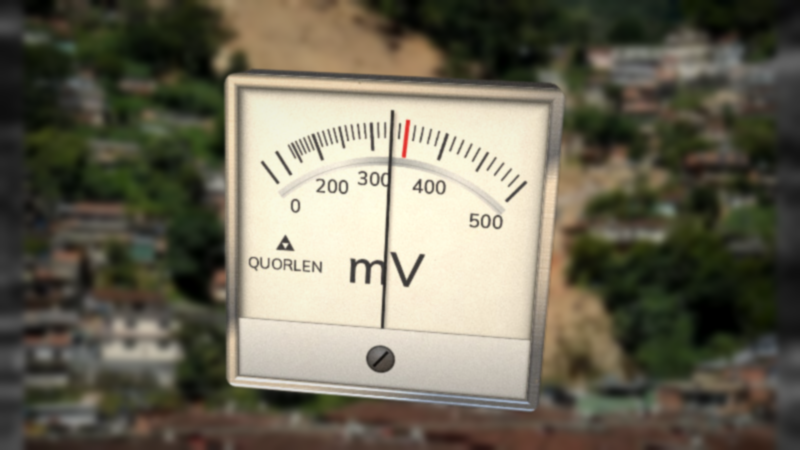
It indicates **330** mV
